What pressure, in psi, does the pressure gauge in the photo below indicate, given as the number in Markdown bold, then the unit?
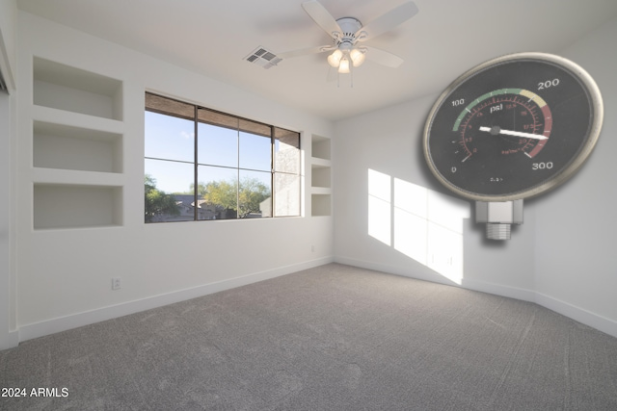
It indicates **270** psi
